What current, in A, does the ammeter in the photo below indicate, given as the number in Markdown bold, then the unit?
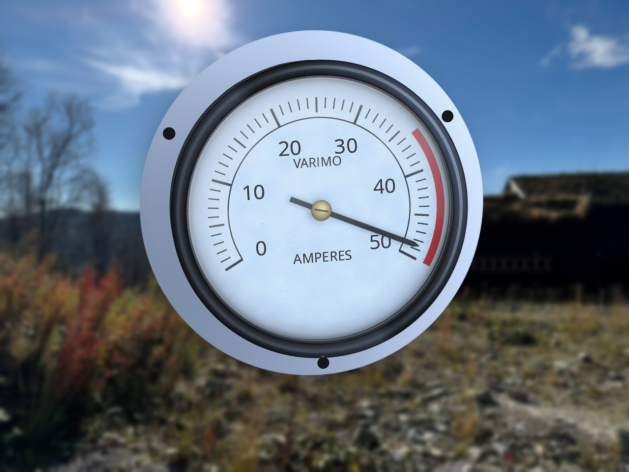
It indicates **48.5** A
